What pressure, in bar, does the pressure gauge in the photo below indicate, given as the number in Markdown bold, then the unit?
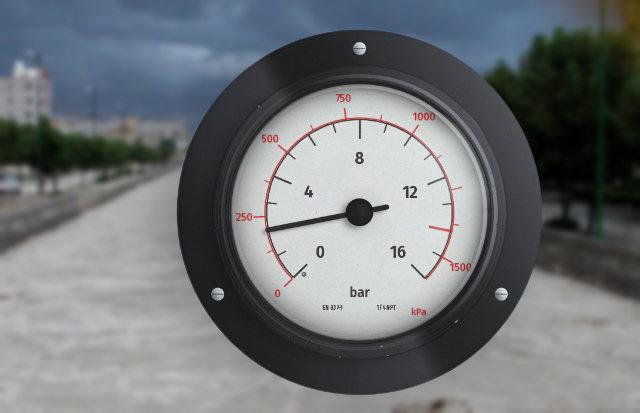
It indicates **2** bar
